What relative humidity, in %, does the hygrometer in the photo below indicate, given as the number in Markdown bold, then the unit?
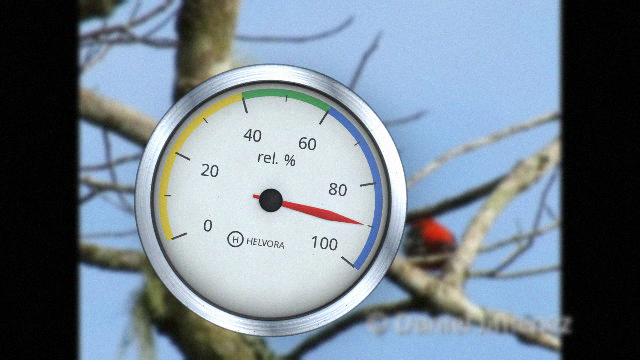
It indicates **90** %
